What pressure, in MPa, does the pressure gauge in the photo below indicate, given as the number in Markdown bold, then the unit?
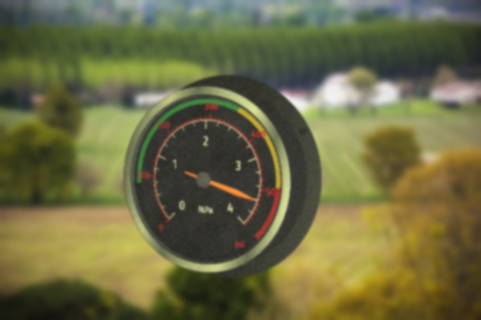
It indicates **3.6** MPa
